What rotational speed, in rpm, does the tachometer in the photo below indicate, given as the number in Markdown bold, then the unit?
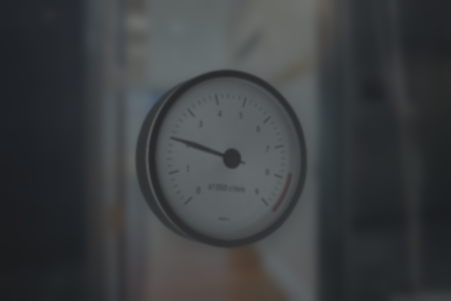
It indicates **2000** rpm
